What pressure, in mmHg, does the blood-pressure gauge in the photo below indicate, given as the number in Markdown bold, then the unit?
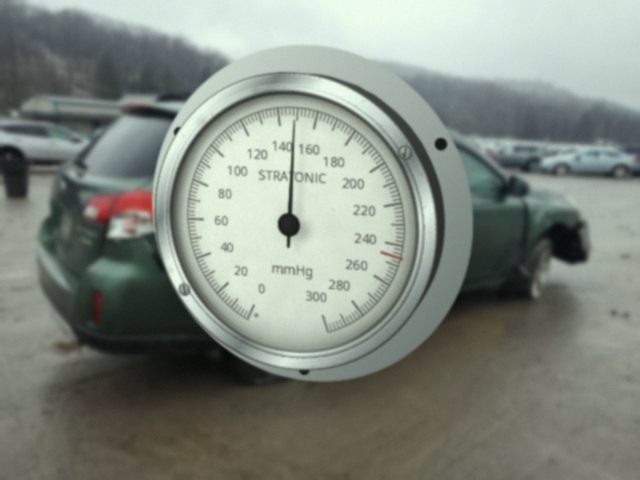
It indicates **150** mmHg
